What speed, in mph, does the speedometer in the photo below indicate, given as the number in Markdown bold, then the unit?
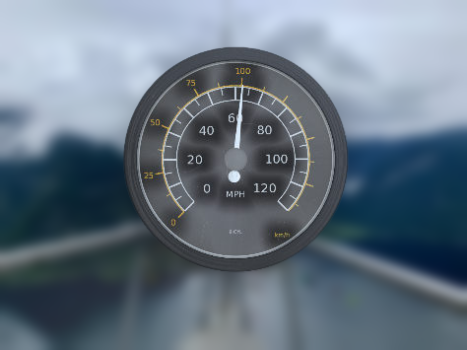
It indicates **62.5** mph
